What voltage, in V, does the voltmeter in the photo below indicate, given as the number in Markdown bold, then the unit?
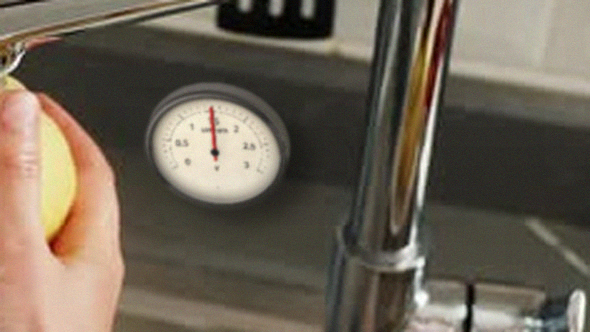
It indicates **1.5** V
